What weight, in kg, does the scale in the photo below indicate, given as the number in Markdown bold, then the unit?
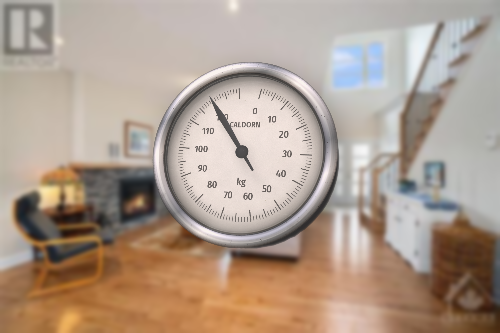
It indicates **120** kg
